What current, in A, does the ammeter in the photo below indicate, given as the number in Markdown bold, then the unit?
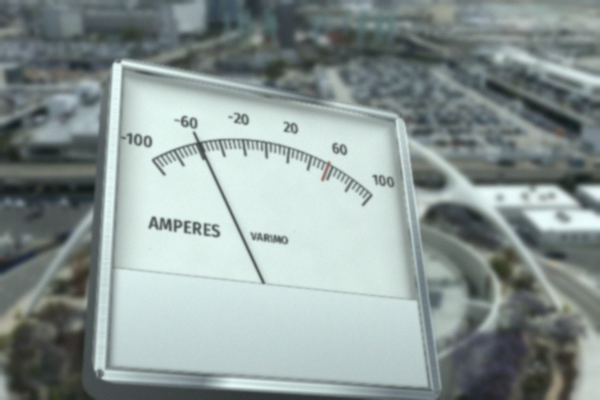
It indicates **-60** A
